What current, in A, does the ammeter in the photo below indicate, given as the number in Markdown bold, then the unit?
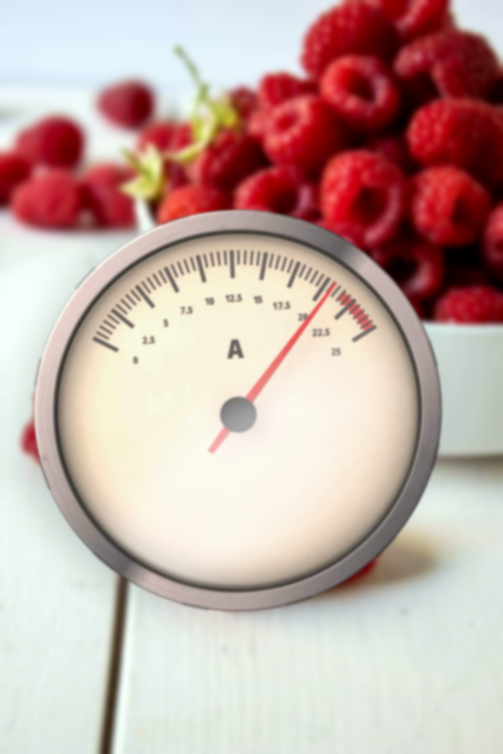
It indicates **20.5** A
